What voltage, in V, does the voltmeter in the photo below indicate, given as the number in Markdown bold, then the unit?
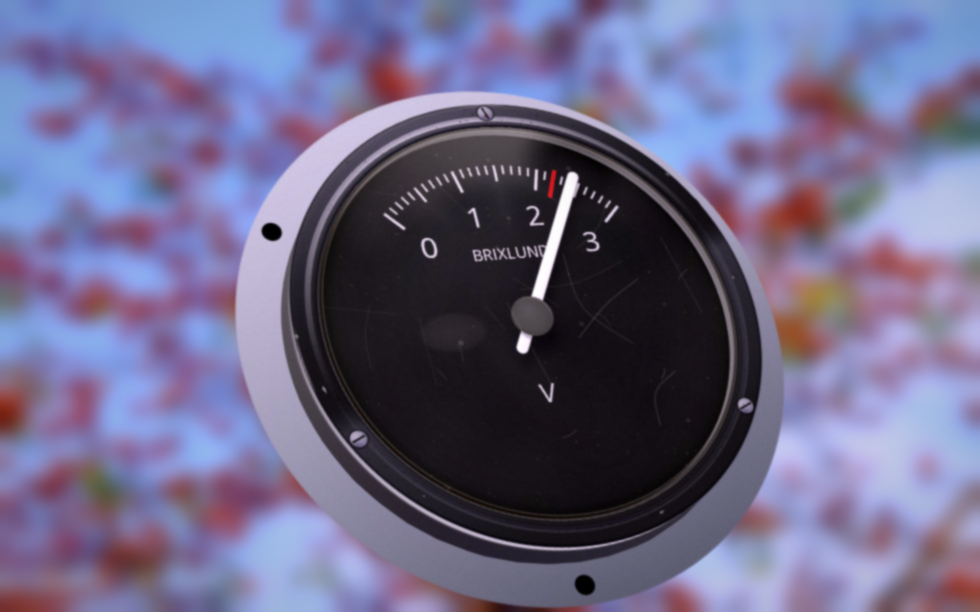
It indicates **2.4** V
